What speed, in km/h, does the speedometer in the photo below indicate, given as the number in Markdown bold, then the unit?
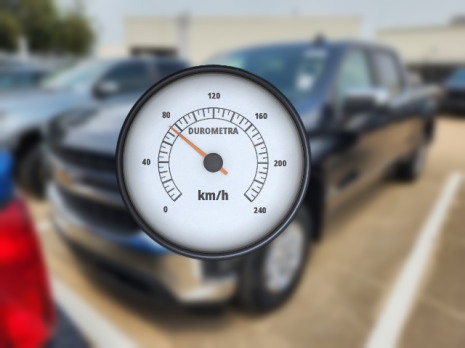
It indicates **75** km/h
